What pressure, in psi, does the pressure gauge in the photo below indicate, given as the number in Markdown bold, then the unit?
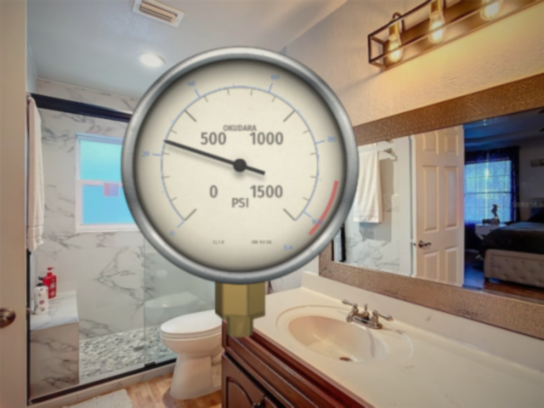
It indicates **350** psi
